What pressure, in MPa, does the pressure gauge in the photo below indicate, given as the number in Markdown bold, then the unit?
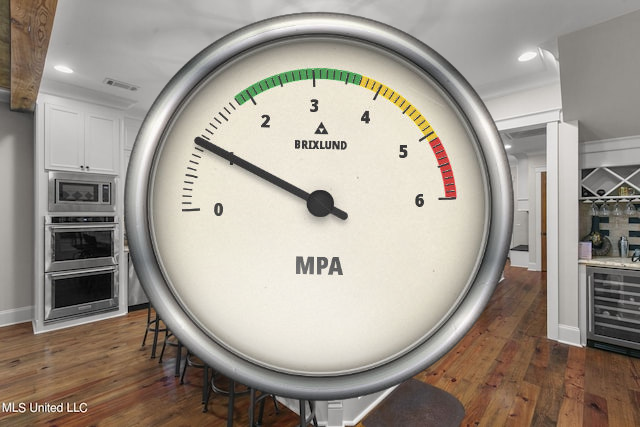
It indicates **1** MPa
